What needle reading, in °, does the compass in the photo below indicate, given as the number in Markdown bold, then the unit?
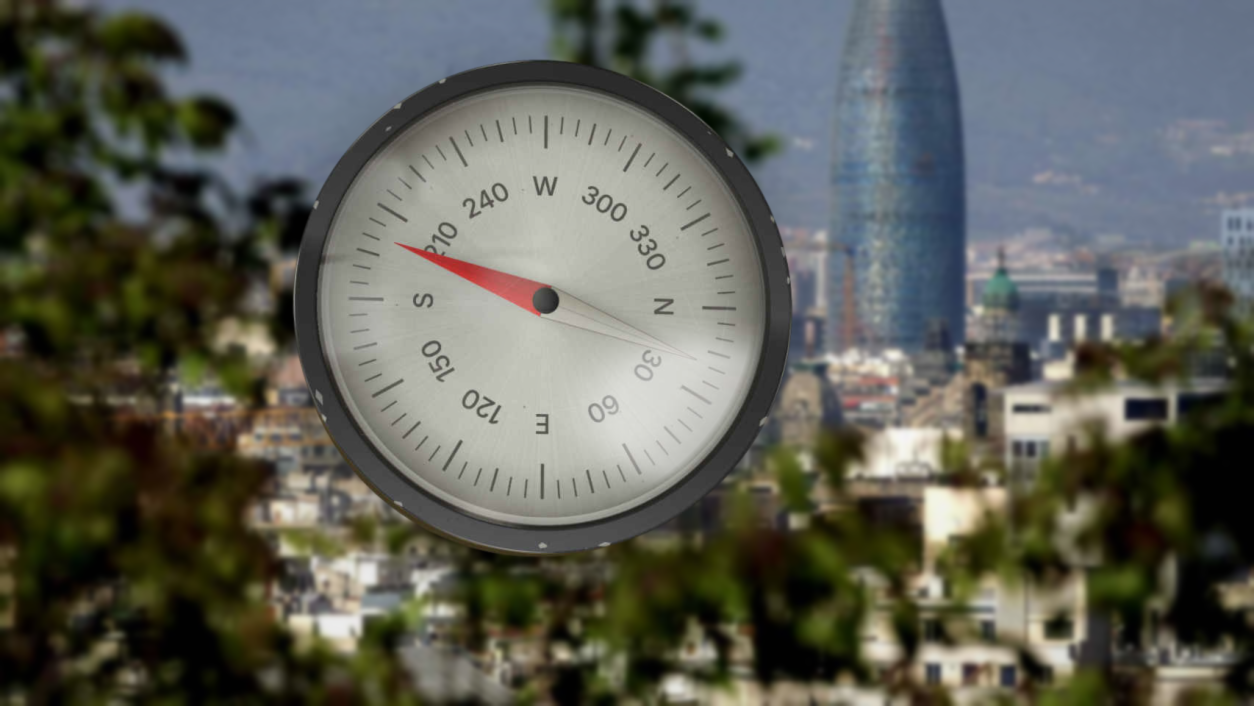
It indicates **200** °
